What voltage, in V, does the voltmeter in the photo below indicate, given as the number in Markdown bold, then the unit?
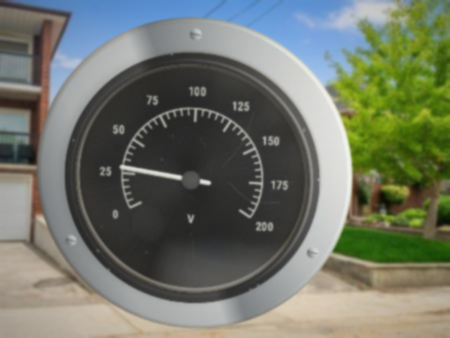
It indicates **30** V
